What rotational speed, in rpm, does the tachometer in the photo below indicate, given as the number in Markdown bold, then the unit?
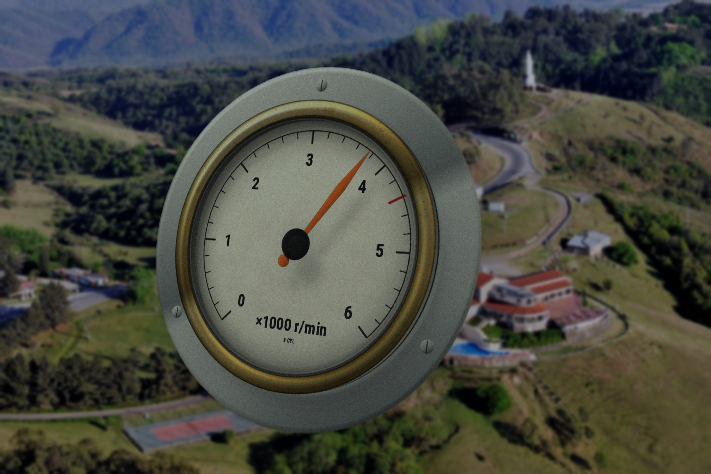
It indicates **3800** rpm
